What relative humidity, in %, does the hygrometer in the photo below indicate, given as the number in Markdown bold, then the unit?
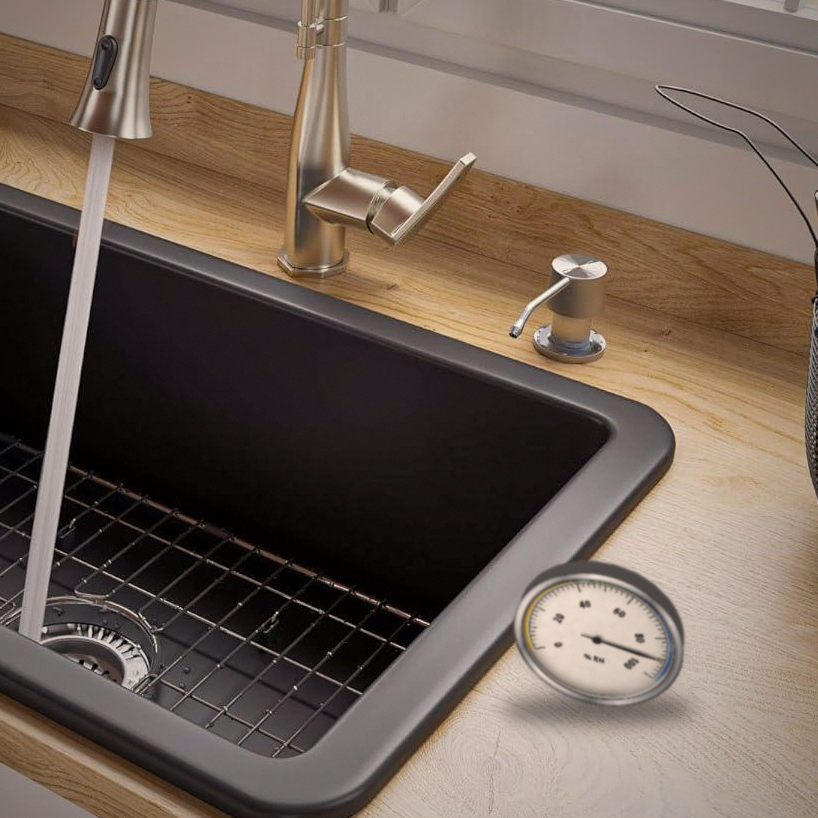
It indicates **90** %
